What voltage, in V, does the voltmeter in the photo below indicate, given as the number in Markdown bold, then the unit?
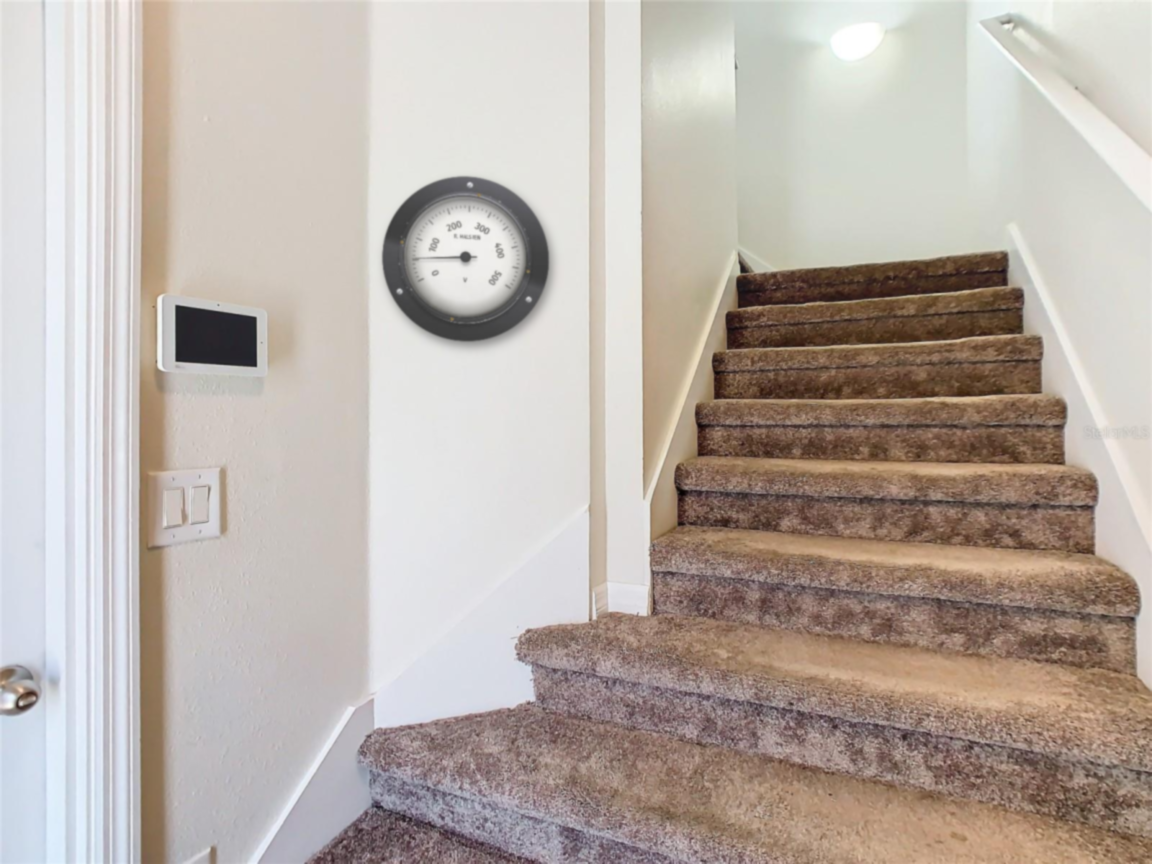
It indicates **50** V
